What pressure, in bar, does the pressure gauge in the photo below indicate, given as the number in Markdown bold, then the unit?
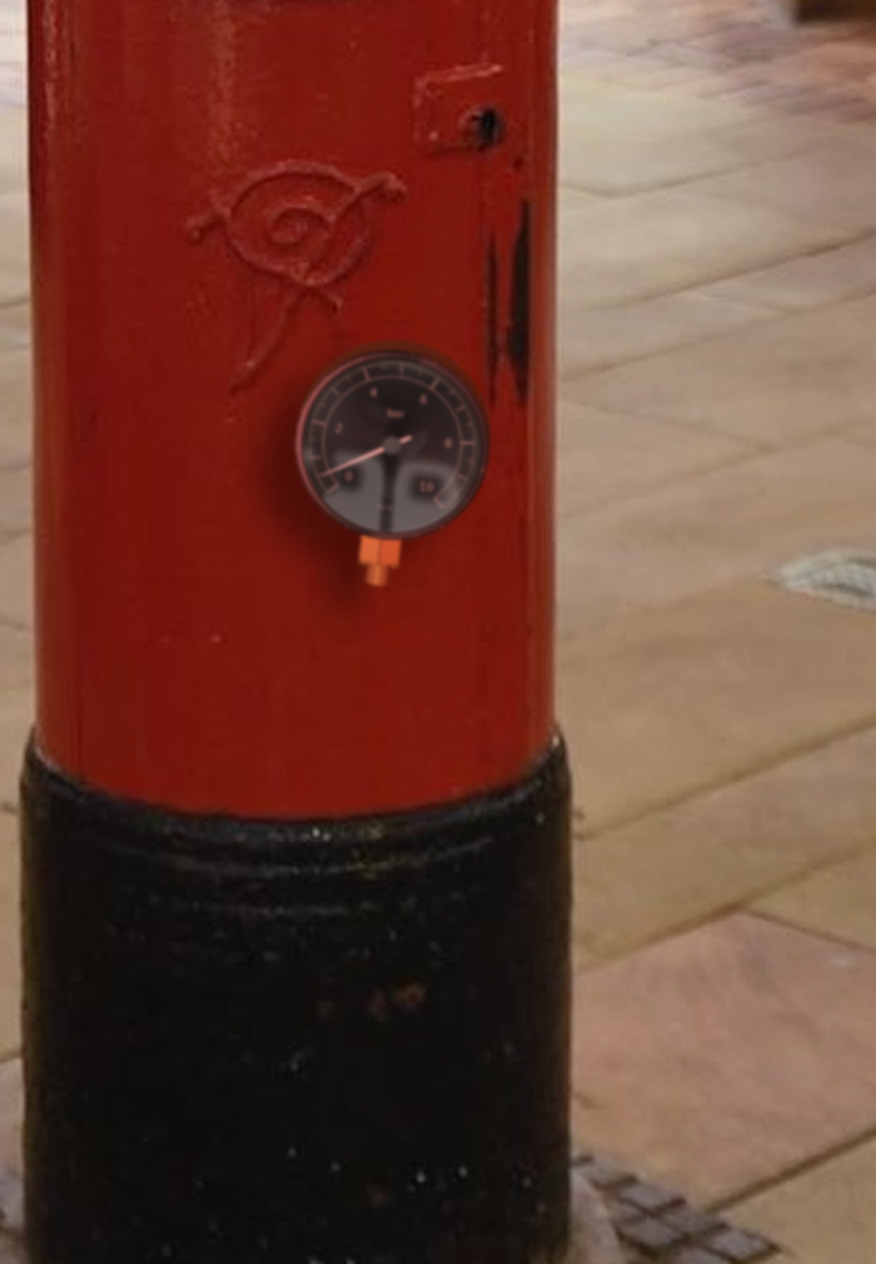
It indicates **0.5** bar
